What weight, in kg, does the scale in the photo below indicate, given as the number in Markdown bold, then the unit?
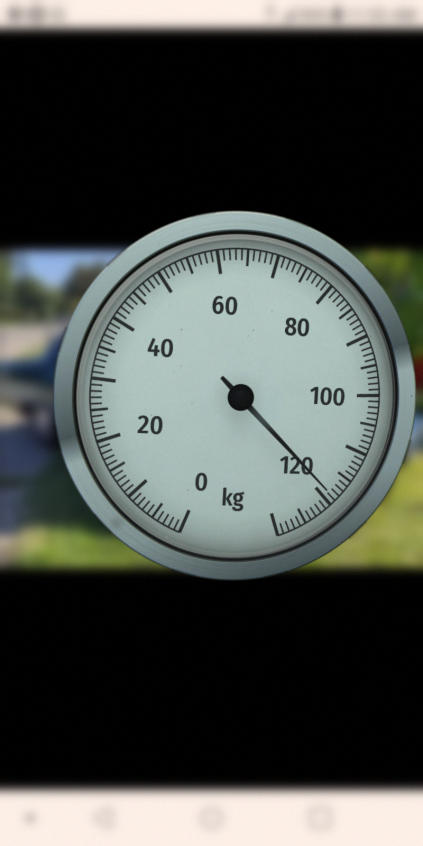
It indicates **119** kg
